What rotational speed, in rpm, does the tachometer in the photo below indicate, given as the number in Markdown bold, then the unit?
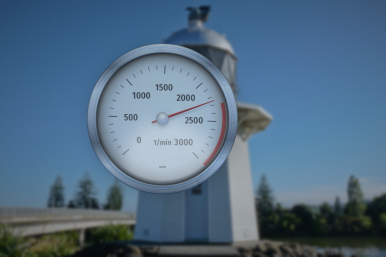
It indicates **2250** rpm
